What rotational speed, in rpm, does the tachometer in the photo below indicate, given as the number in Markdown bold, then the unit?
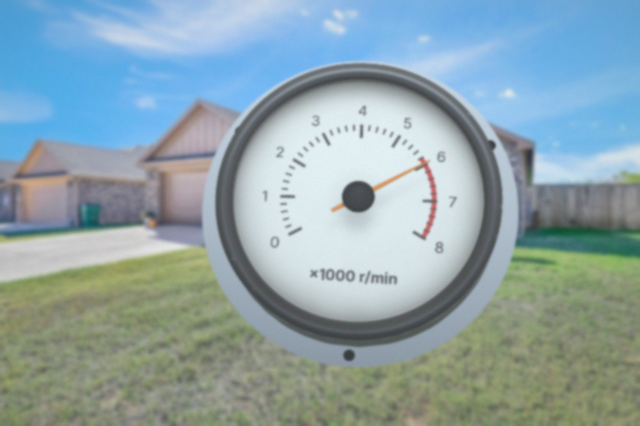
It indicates **6000** rpm
